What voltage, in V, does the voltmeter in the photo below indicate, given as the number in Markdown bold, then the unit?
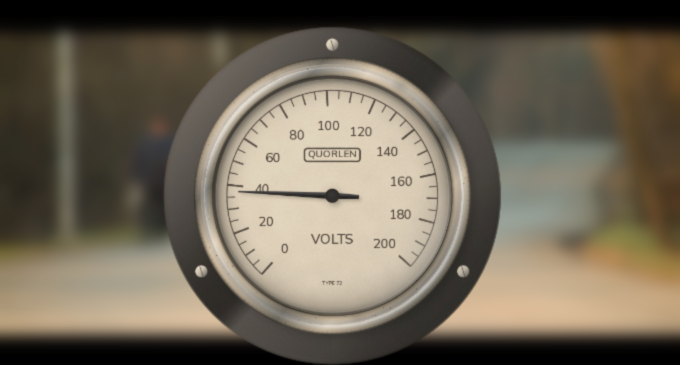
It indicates **37.5** V
